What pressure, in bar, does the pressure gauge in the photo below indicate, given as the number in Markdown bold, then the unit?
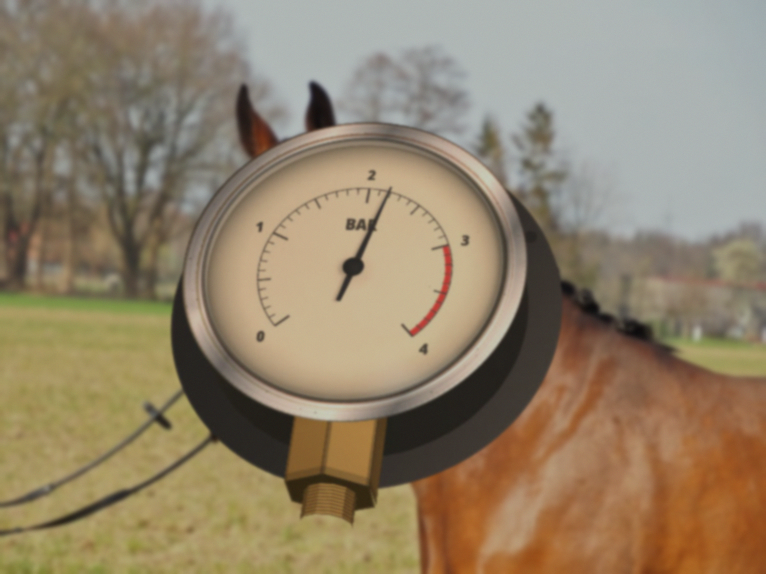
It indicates **2.2** bar
